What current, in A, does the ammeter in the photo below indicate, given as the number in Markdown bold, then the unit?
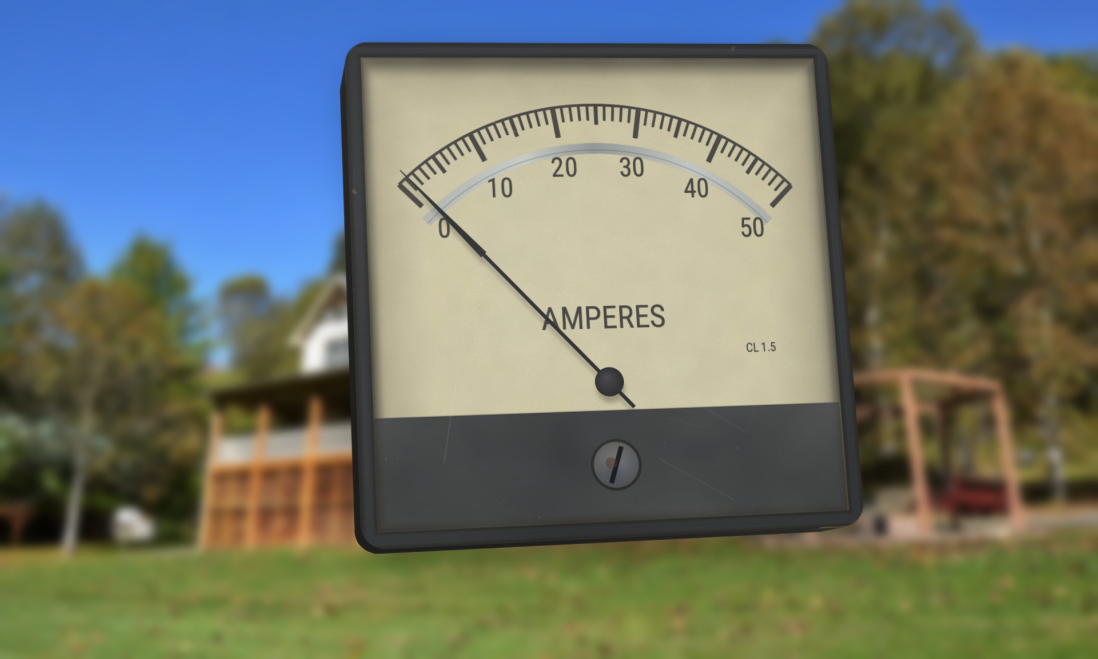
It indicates **1** A
